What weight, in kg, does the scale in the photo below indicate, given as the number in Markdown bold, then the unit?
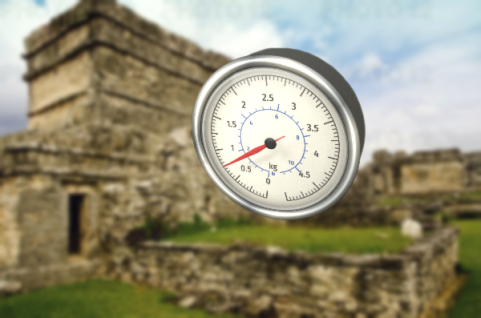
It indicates **0.75** kg
